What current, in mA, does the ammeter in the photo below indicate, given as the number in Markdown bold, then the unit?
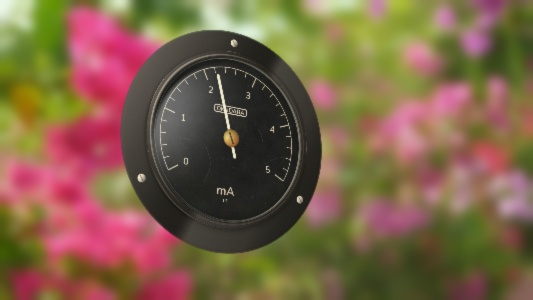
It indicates **2.2** mA
